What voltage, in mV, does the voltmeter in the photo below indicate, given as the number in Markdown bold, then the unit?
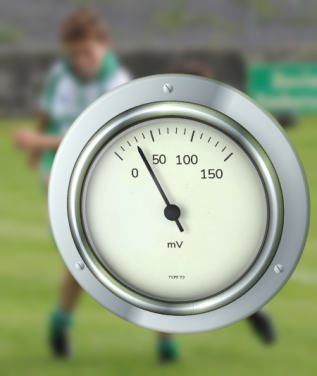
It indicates **30** mV
